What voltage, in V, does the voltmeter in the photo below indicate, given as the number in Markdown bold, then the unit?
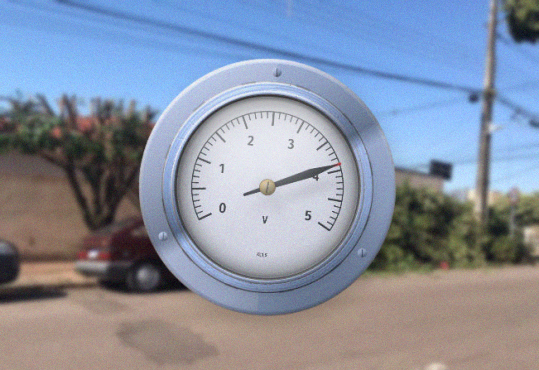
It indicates **3.9** V
